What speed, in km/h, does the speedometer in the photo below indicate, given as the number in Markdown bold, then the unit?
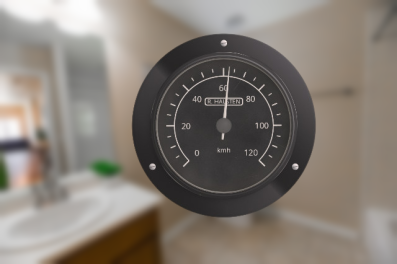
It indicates **62.5** km/h
